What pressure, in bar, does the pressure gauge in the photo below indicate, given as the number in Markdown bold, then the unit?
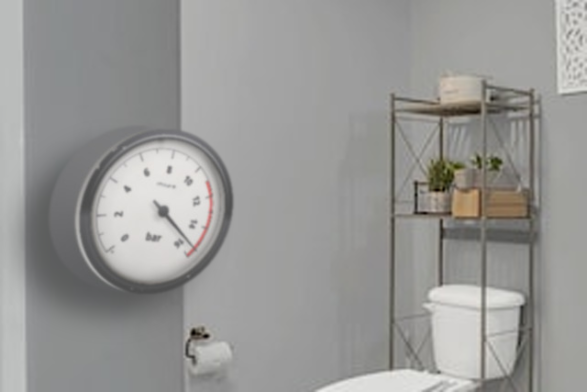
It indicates **15.5** bar
